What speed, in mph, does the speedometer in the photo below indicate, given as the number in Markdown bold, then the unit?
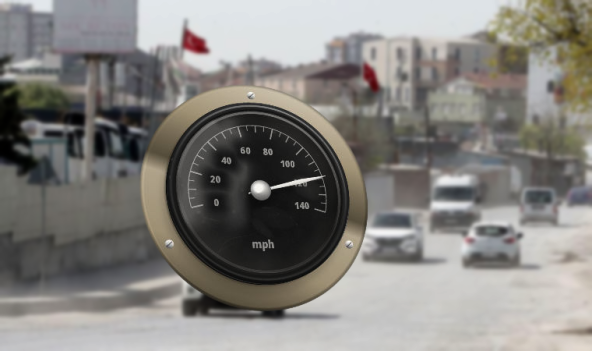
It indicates **120** mph
